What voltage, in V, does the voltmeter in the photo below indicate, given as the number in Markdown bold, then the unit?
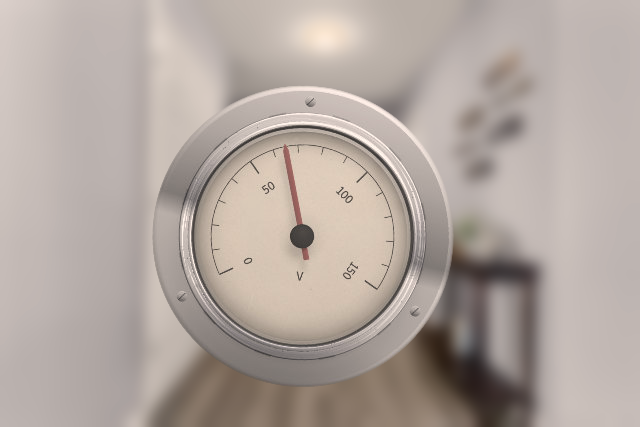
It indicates **65** V
